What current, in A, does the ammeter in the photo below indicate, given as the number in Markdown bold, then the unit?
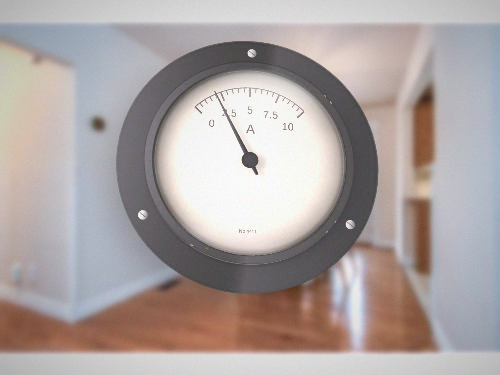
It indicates **2** A
